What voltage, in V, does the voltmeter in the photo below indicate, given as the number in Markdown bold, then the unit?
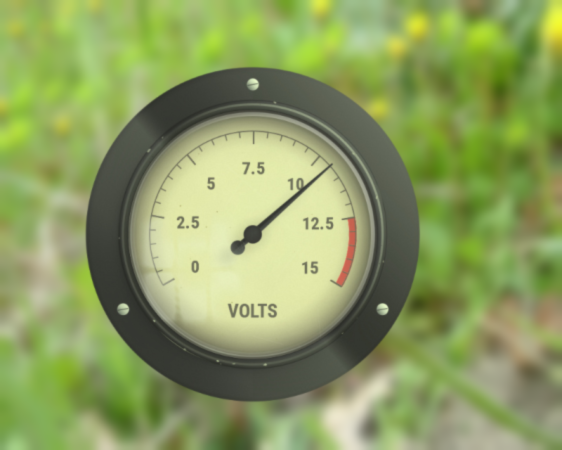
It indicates **10.5** V
